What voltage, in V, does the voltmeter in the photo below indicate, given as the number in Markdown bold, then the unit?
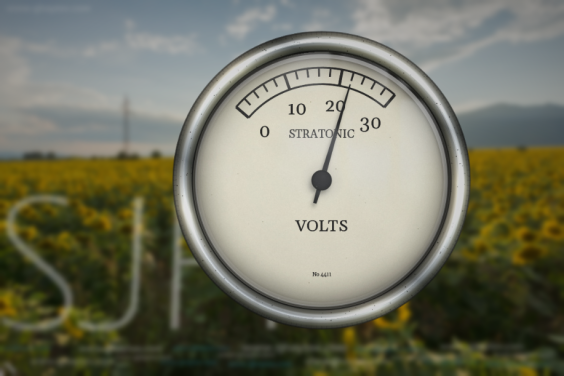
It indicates **22** V
